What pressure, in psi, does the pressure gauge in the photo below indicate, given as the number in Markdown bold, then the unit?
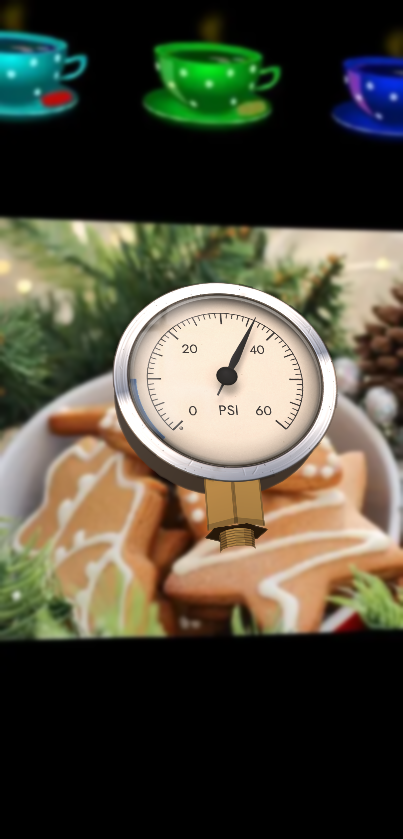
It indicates **36** psi
